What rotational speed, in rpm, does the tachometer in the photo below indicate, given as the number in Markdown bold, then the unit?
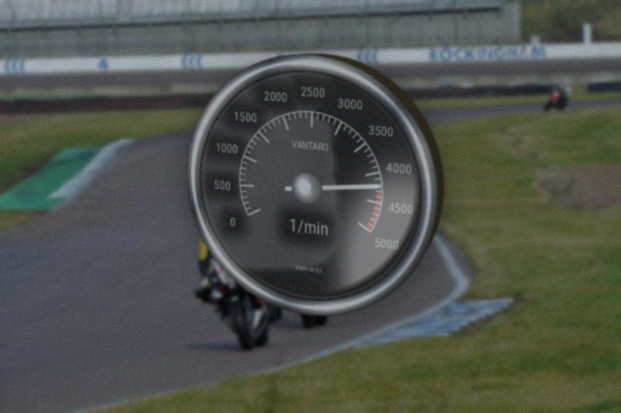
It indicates **4200** rpm
